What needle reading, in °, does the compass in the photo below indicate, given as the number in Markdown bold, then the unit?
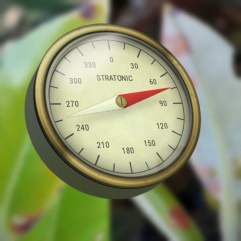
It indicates **75** °
